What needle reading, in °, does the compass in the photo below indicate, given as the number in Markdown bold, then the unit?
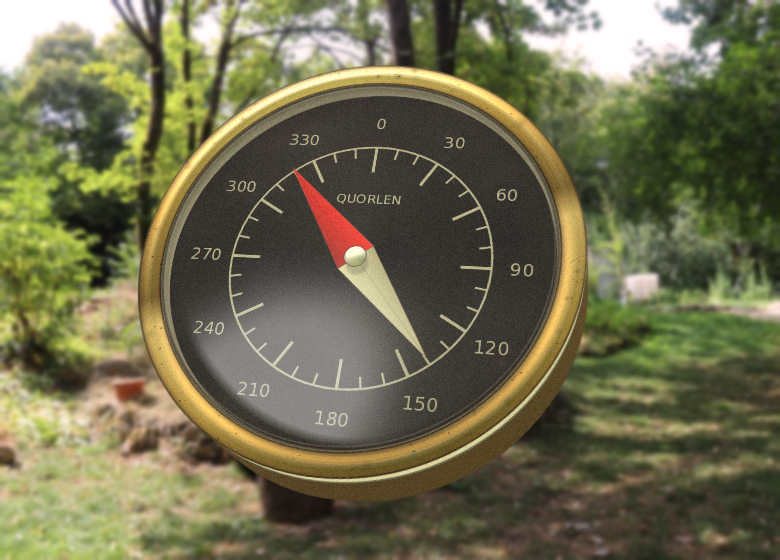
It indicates **320** °
